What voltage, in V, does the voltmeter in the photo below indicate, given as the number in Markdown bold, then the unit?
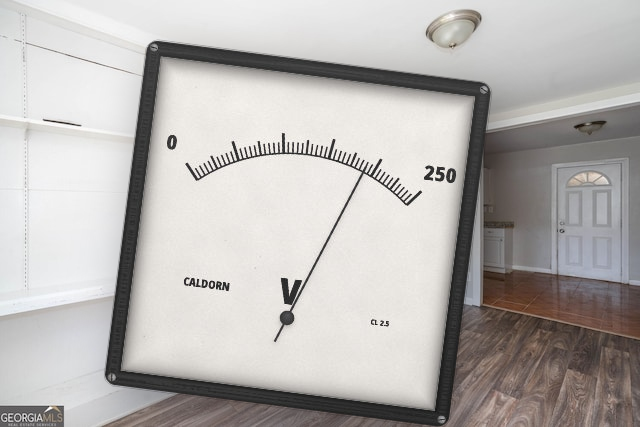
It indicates **190** V
